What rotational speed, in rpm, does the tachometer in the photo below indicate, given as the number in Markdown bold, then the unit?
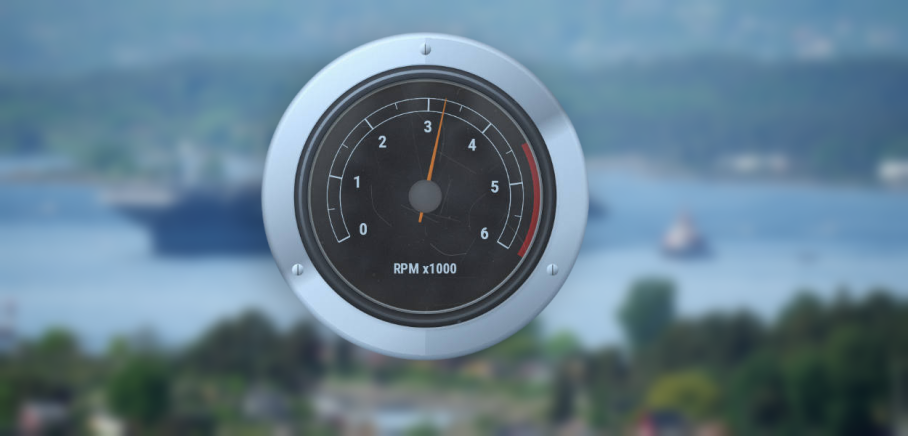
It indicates **3250** rpm
